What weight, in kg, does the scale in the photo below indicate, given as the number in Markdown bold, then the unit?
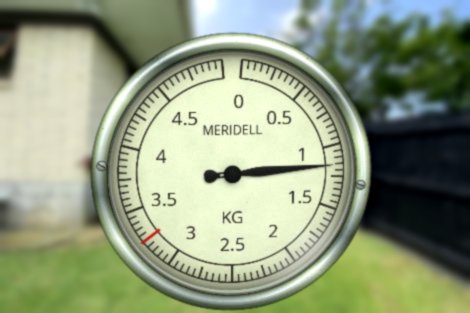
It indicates **1.15** kg
